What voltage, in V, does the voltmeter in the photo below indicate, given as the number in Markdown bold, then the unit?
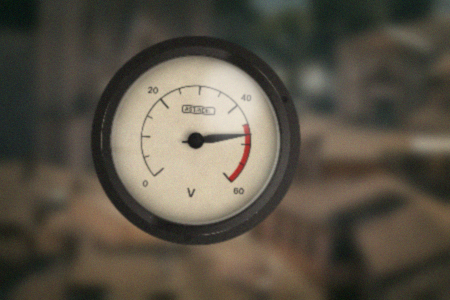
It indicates **47.5** V
